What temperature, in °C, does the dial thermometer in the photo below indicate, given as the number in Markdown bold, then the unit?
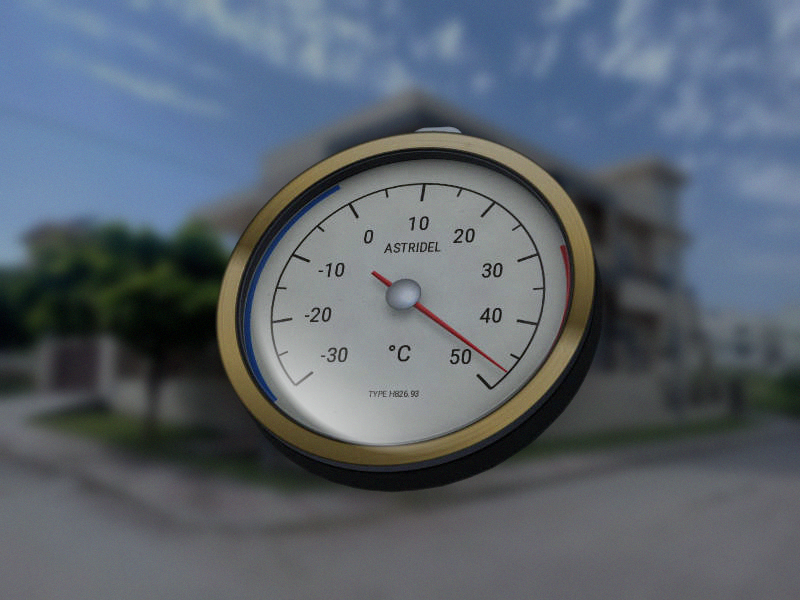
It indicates **47.5** °C
